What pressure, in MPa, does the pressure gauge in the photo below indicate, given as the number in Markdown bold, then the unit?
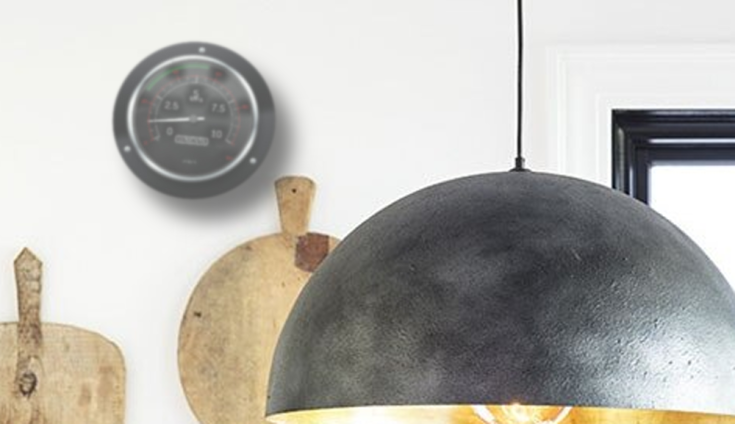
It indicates **1** MPa
